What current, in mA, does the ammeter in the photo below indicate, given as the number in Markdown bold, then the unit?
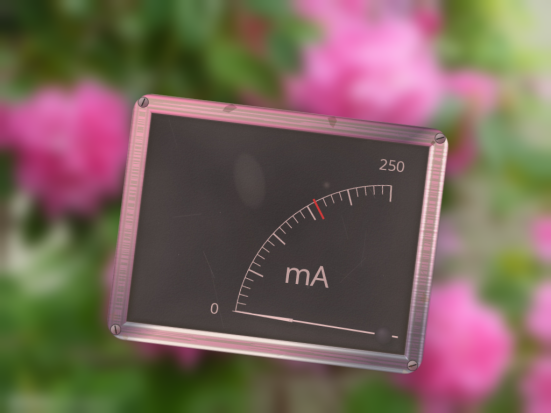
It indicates **0** mA
